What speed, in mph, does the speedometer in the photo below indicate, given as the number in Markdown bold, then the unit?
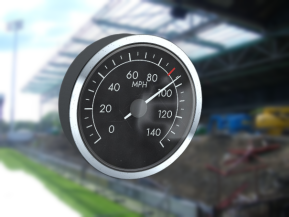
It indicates **95** mph
